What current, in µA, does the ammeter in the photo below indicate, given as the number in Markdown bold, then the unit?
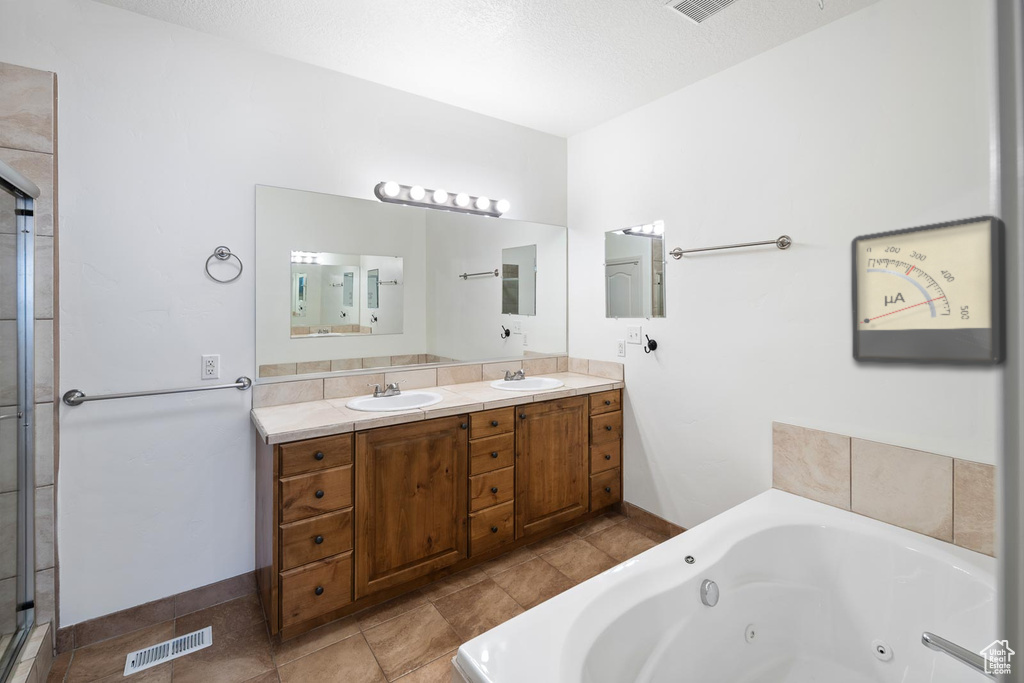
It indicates **450** µA
